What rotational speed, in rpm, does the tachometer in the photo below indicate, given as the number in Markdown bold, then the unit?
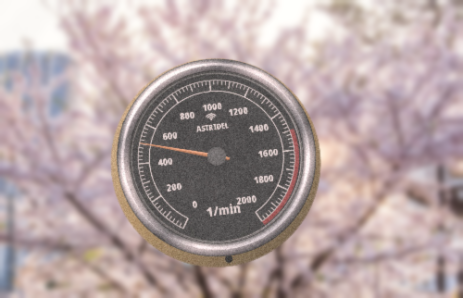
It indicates **500** rpm
